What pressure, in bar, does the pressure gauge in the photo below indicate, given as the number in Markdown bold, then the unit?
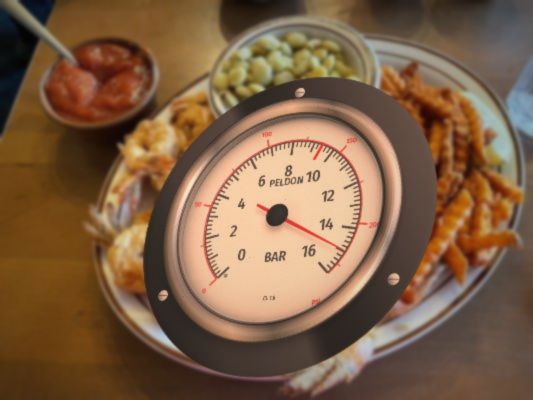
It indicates **15** bar
